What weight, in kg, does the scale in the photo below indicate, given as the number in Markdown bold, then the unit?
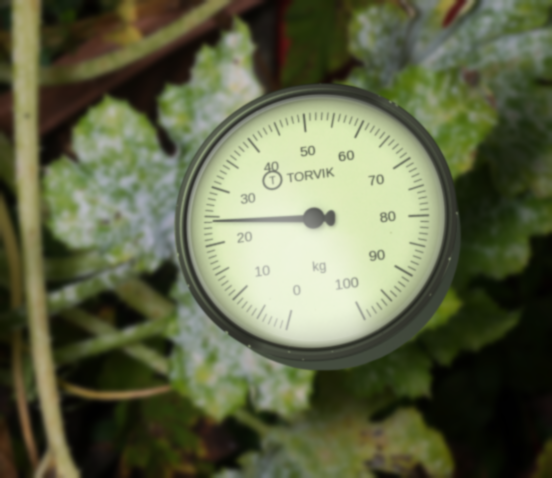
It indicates **24** kg
